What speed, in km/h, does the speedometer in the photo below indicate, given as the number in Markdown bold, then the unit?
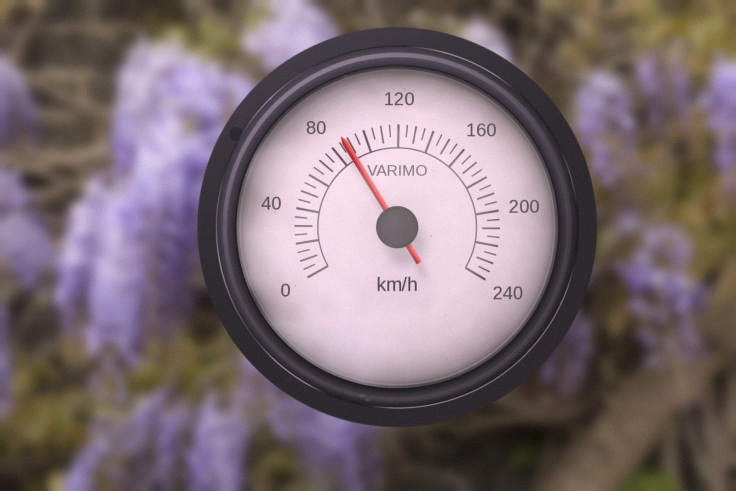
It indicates **87.5** km/h
